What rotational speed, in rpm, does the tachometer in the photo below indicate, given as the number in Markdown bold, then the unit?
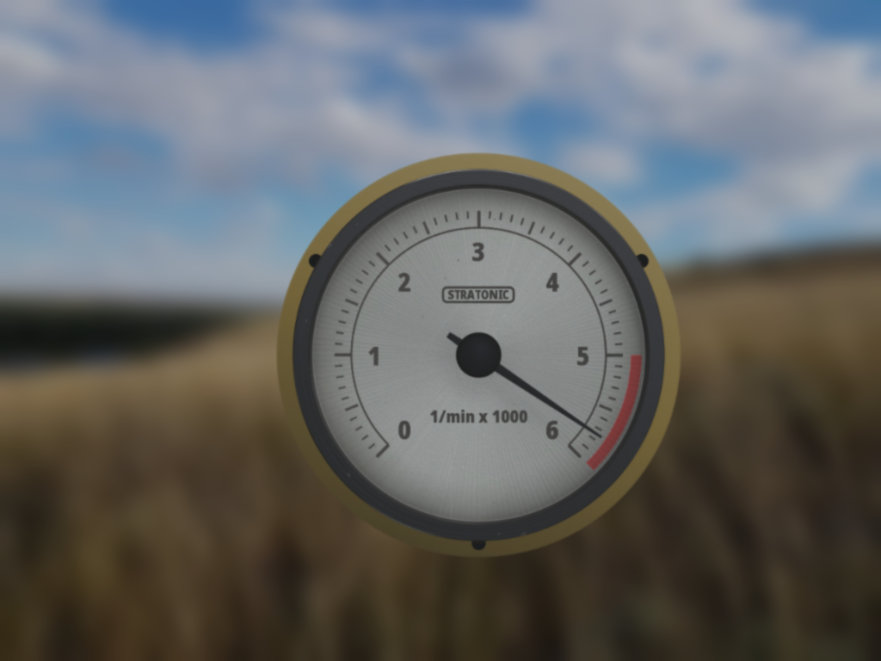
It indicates **5750** rpm
